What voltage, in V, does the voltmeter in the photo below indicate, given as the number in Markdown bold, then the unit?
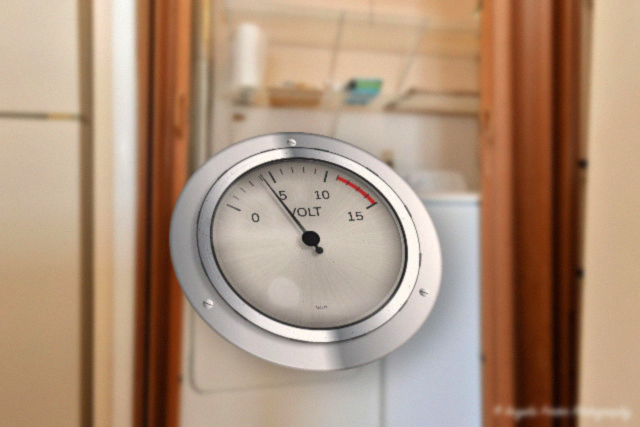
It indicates **4** V
